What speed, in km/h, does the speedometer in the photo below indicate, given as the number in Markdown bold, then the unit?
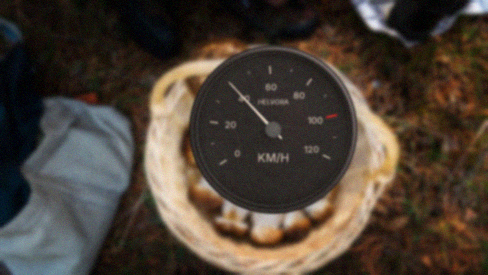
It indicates **40** km/h
